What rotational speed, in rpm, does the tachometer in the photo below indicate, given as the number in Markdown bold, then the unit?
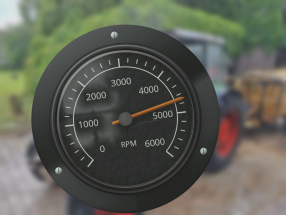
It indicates **4700** rpm
